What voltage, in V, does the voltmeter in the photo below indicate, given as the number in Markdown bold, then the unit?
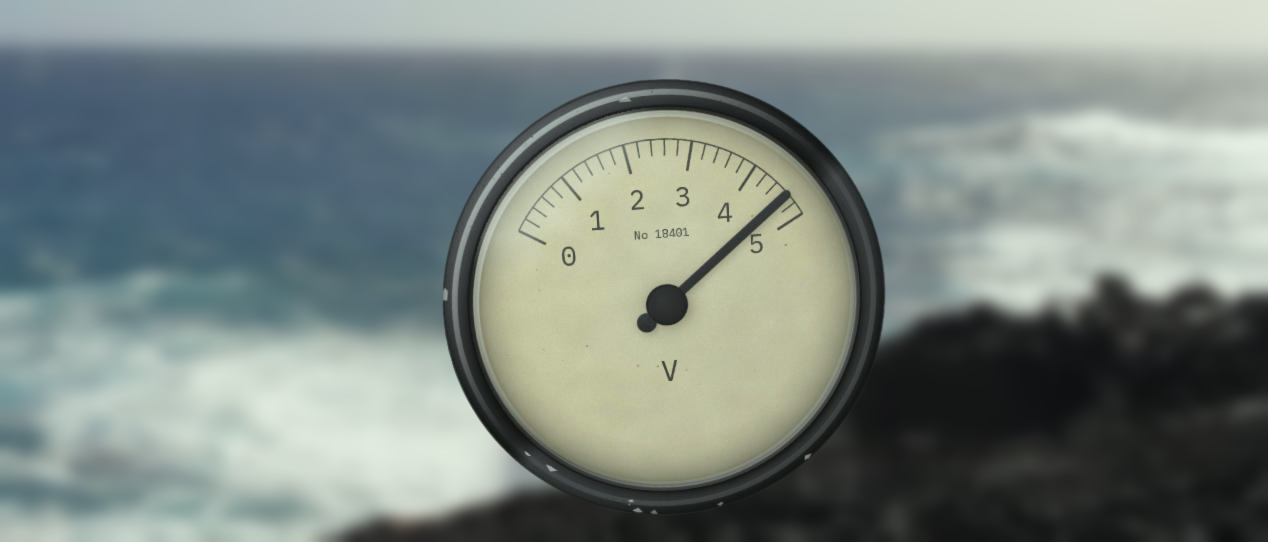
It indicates **4.6** V
